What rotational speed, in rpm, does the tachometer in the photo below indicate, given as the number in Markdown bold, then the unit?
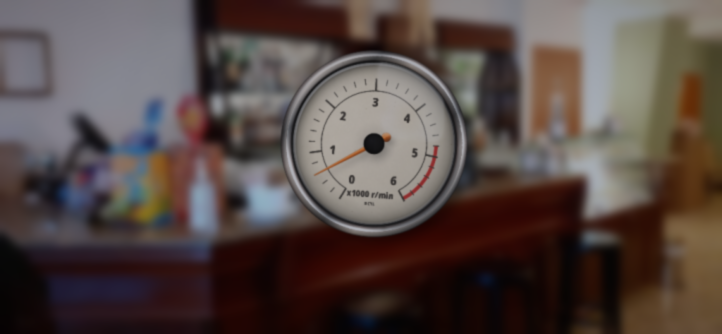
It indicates **600** rpm
